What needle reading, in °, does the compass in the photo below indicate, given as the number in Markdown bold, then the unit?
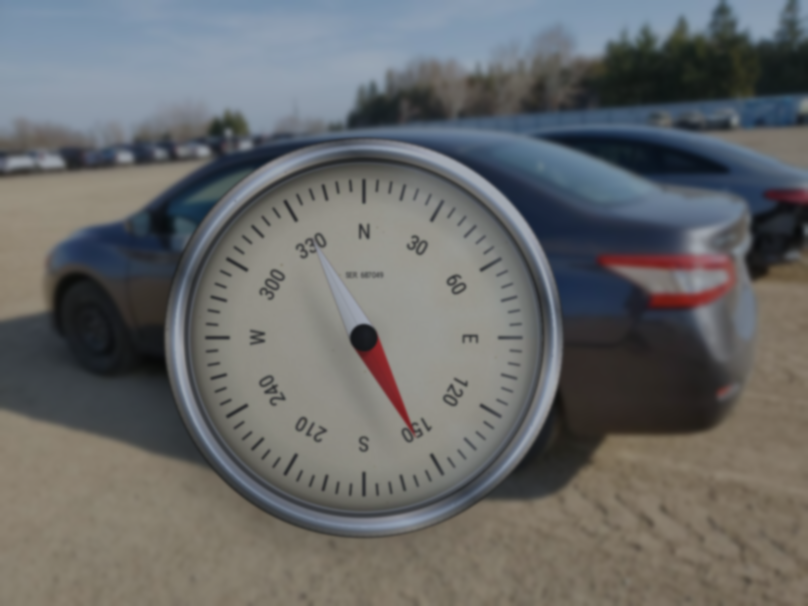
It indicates **152.5** °
